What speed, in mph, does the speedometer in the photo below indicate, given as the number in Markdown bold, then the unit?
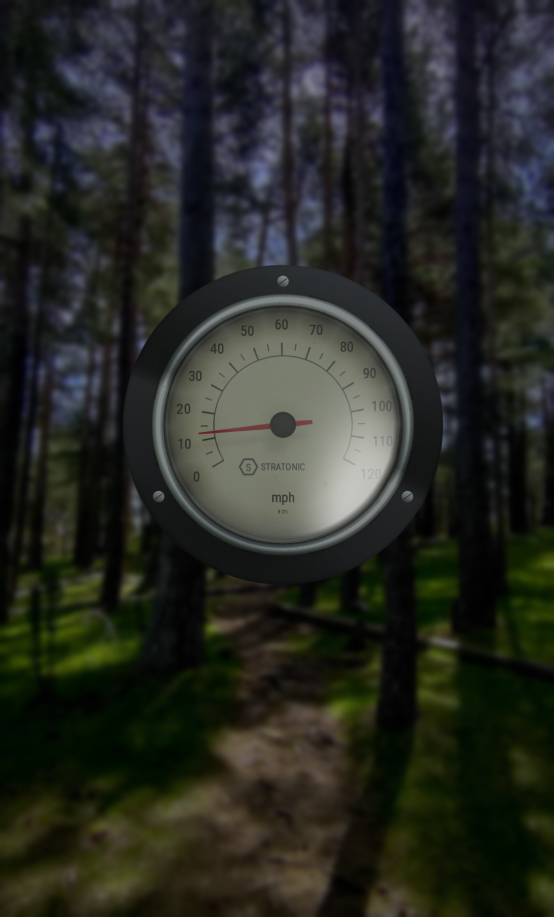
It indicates **12.5** mph
